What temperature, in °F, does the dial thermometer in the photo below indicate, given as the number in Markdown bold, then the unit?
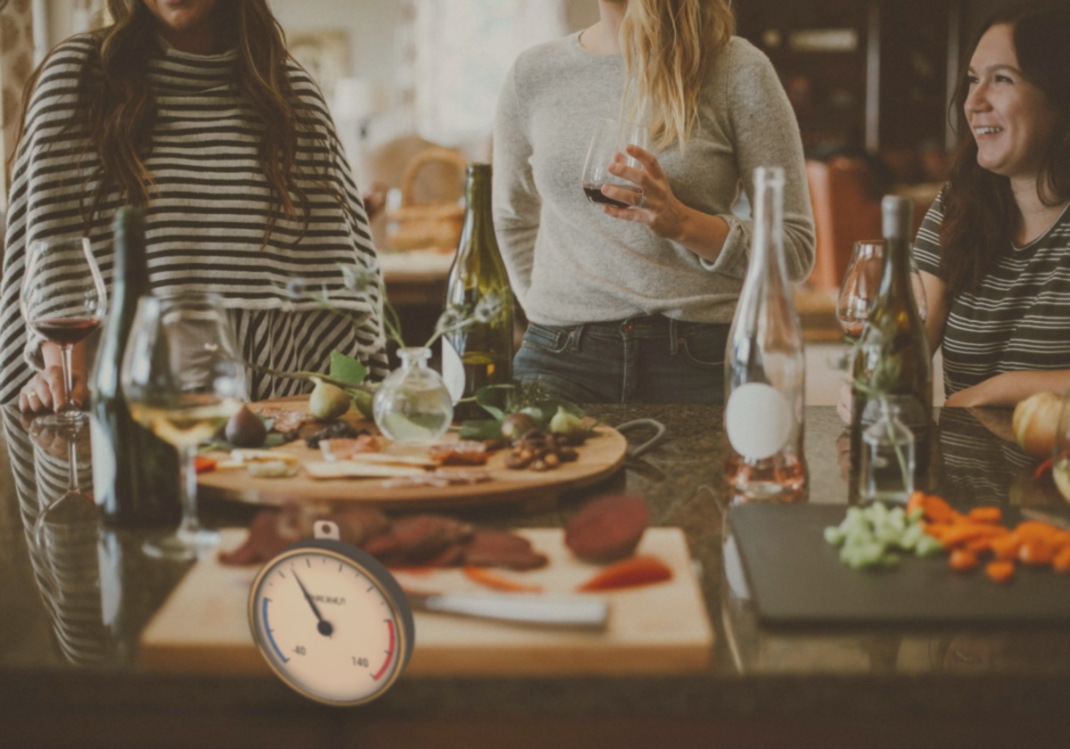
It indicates **30** °F
